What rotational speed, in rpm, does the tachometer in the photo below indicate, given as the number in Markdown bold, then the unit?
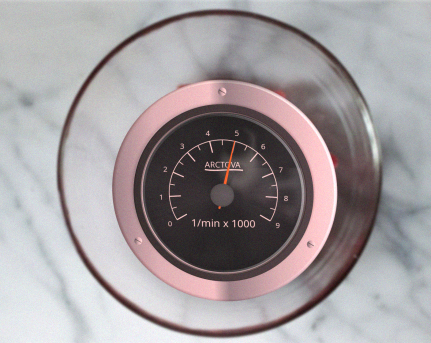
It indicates **5000** rpm
